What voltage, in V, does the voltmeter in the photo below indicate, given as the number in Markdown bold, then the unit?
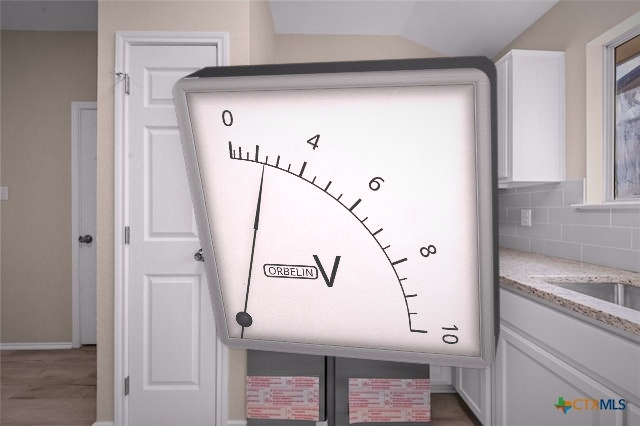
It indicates **2.5** V
